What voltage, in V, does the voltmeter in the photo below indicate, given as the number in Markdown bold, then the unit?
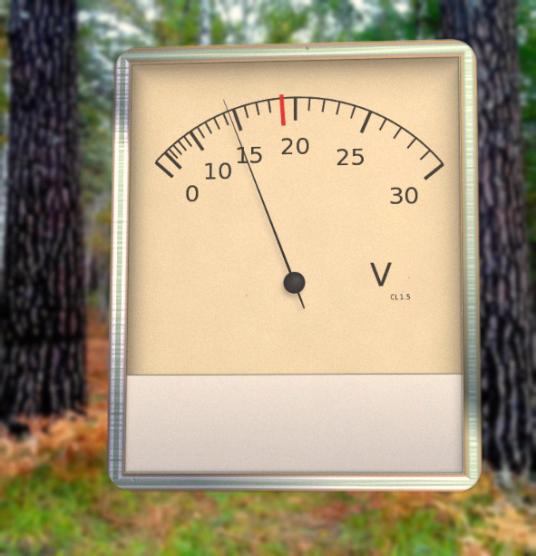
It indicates **14.5** V
